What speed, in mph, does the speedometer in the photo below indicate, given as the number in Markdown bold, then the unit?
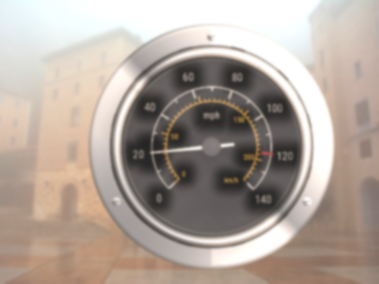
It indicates **20** mph
